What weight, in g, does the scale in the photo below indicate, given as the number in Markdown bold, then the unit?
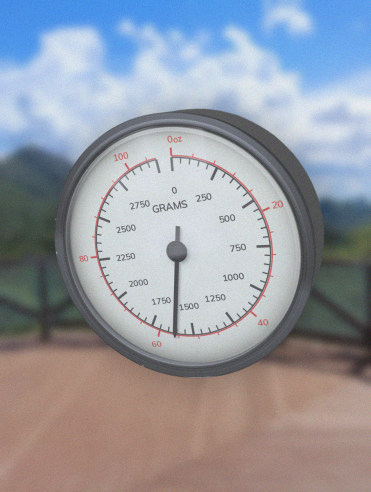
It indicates **1600** g
